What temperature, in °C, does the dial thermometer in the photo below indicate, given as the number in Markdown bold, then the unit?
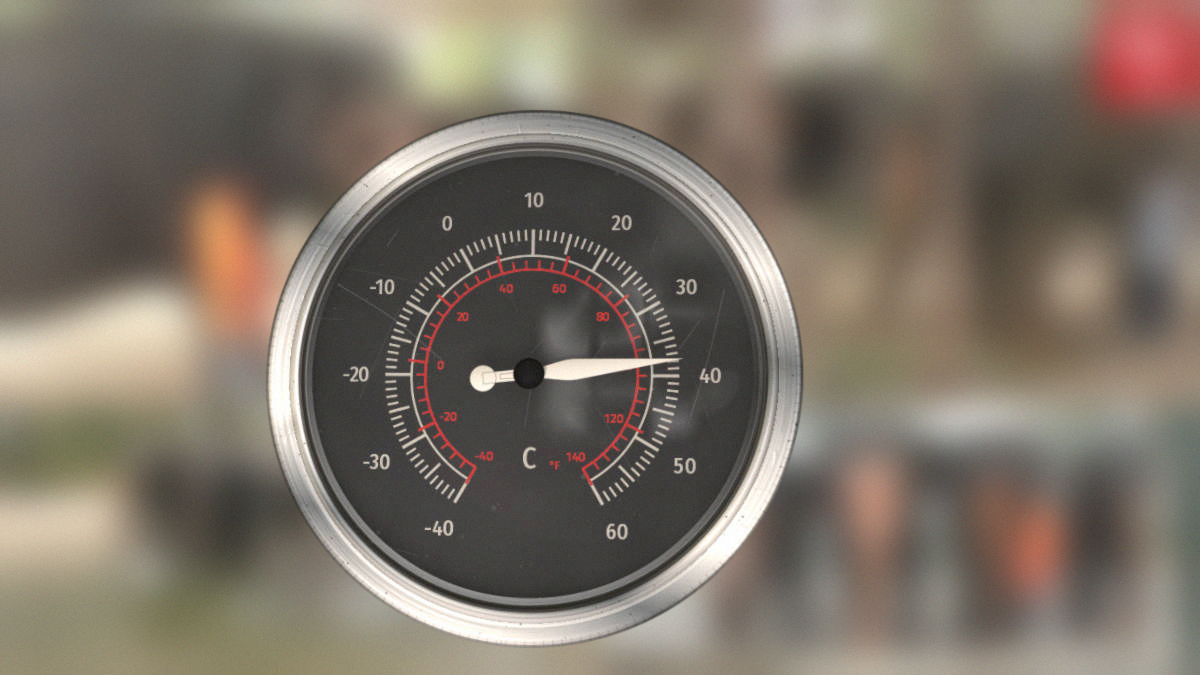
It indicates **38** °C
